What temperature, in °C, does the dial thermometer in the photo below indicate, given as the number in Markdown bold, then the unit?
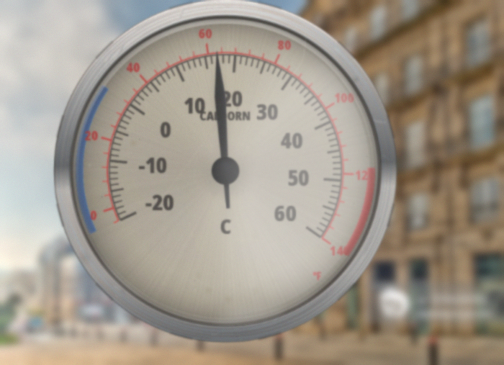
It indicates **17** °C
